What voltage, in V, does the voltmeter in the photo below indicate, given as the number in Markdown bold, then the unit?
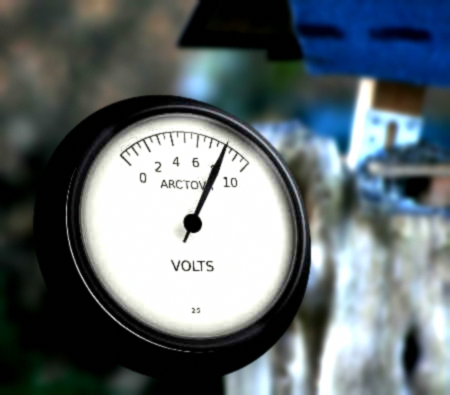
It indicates **8** V
